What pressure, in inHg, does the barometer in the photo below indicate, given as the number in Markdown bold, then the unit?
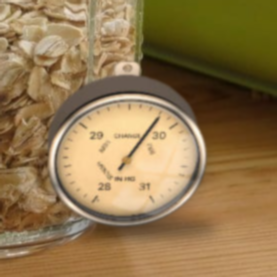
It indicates **29.8** inHg
